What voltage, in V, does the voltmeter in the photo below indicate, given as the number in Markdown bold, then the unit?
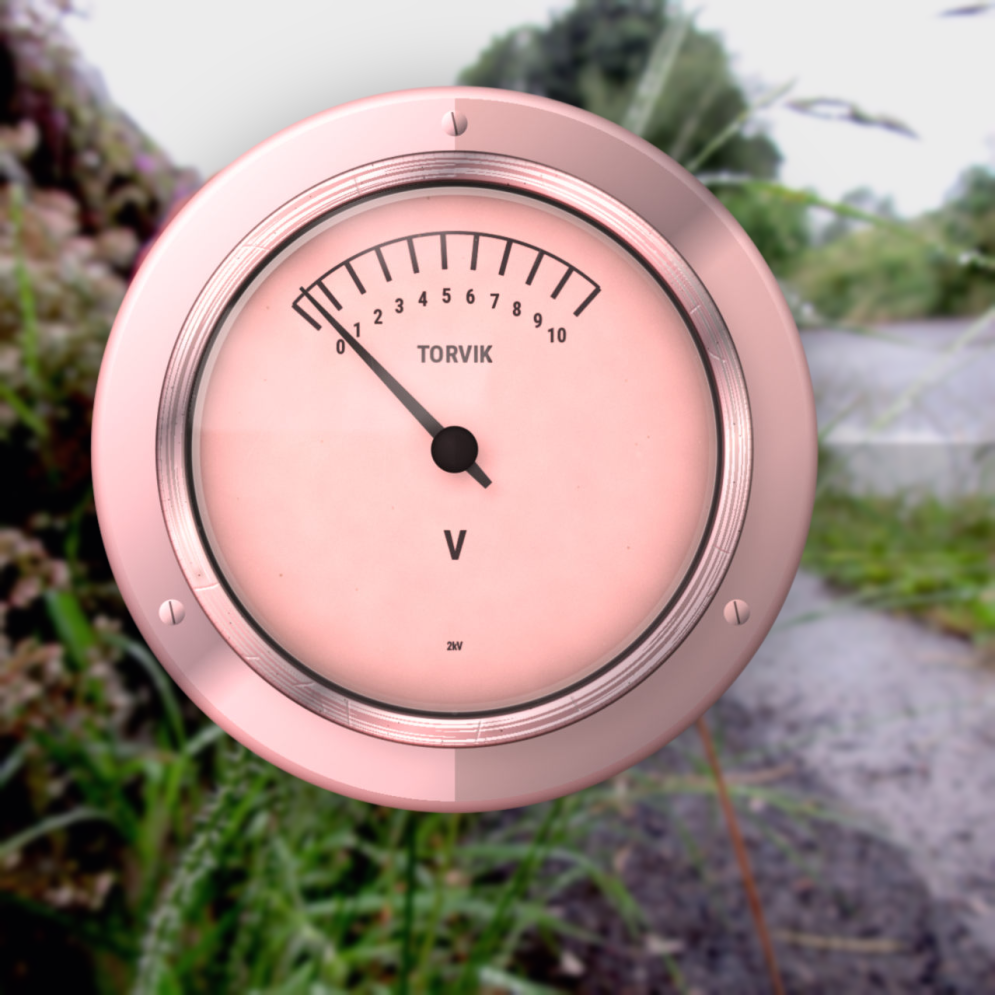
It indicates **0.5** V
